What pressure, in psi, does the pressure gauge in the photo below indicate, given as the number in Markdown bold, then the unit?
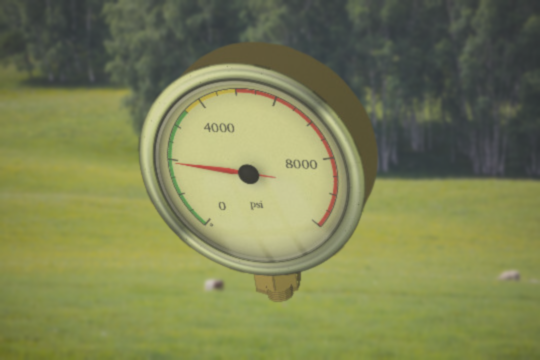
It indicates **2000** psi
